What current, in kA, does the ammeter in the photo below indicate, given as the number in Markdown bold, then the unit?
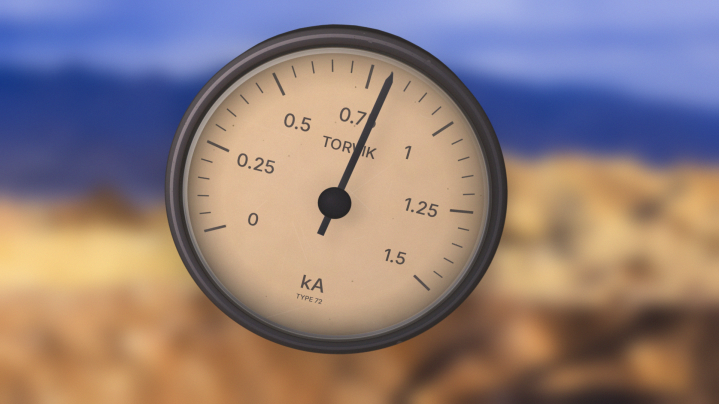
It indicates **0.8** kA
